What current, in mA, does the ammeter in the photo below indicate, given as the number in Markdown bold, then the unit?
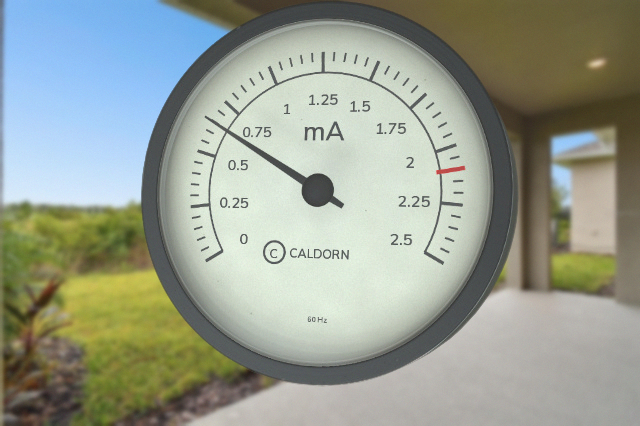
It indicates **0.65** mA
